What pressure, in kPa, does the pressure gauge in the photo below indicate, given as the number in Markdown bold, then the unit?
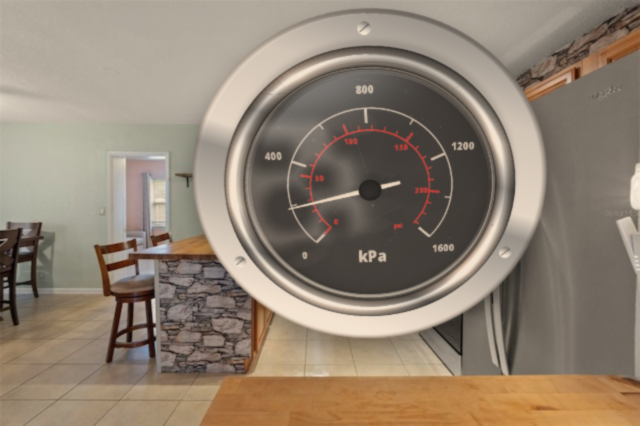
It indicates **200** kPa
